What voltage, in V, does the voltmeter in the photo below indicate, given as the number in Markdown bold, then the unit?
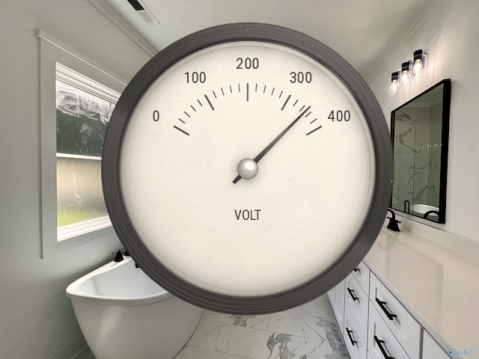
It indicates **350** V
